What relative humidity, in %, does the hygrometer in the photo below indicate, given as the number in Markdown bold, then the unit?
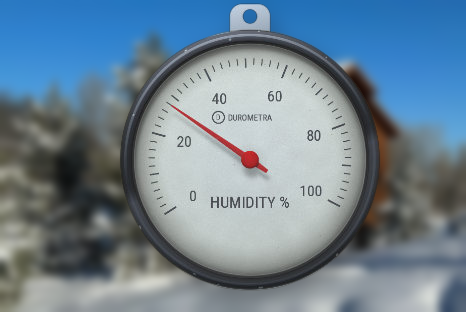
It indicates **28** %
